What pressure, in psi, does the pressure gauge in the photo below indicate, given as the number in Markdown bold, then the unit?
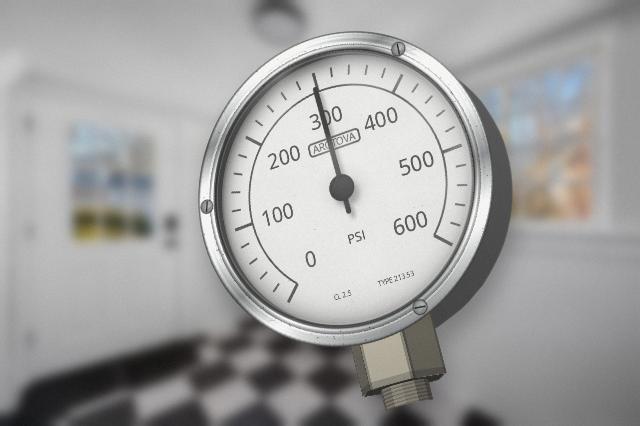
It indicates **300** psi
